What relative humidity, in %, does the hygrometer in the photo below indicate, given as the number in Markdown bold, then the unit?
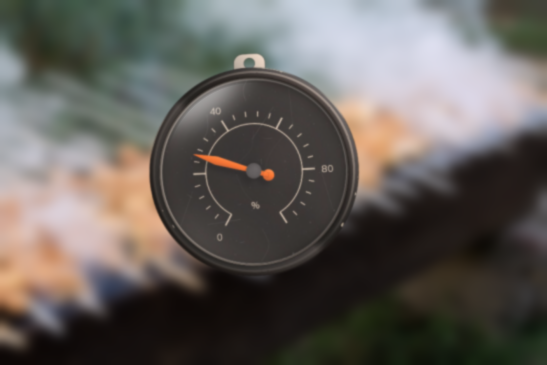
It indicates **26** %
